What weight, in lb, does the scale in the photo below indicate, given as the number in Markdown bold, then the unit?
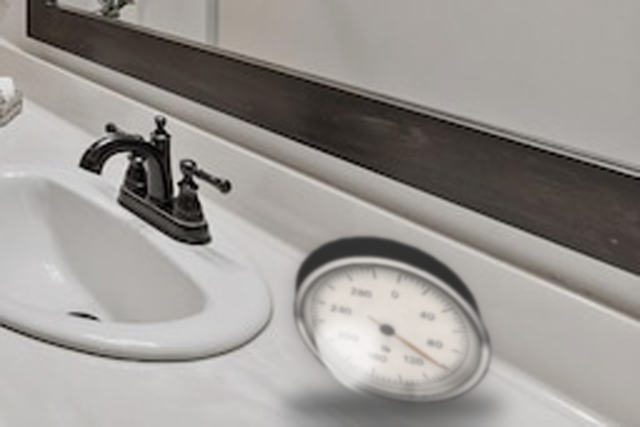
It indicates **100** lb
